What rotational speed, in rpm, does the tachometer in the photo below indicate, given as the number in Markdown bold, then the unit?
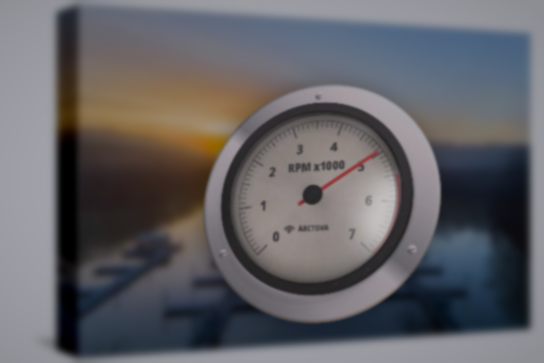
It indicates **5000** rpm
